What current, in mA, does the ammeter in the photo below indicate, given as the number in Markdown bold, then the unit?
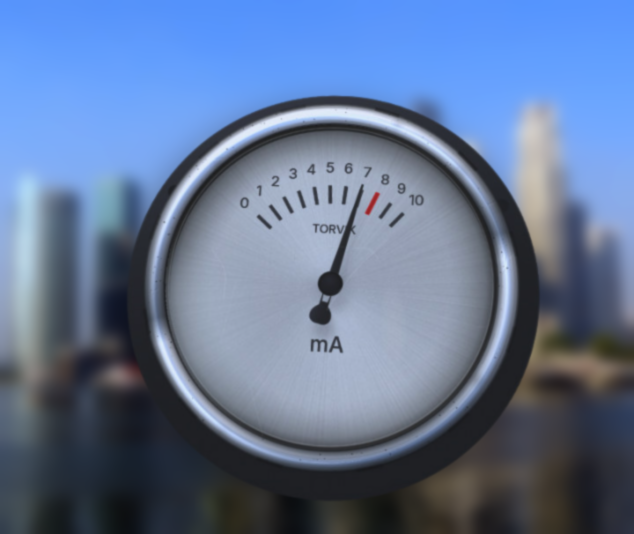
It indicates **7** mA
